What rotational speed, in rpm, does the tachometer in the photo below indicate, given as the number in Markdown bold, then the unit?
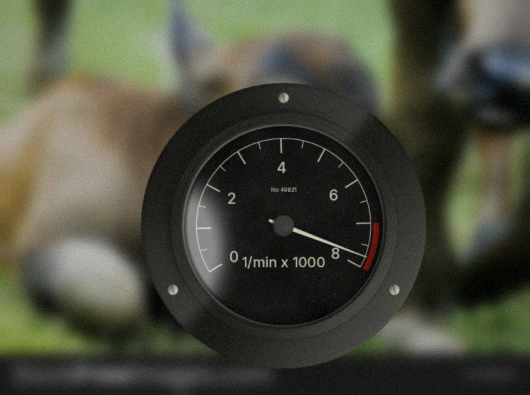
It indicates **7750** rpm
